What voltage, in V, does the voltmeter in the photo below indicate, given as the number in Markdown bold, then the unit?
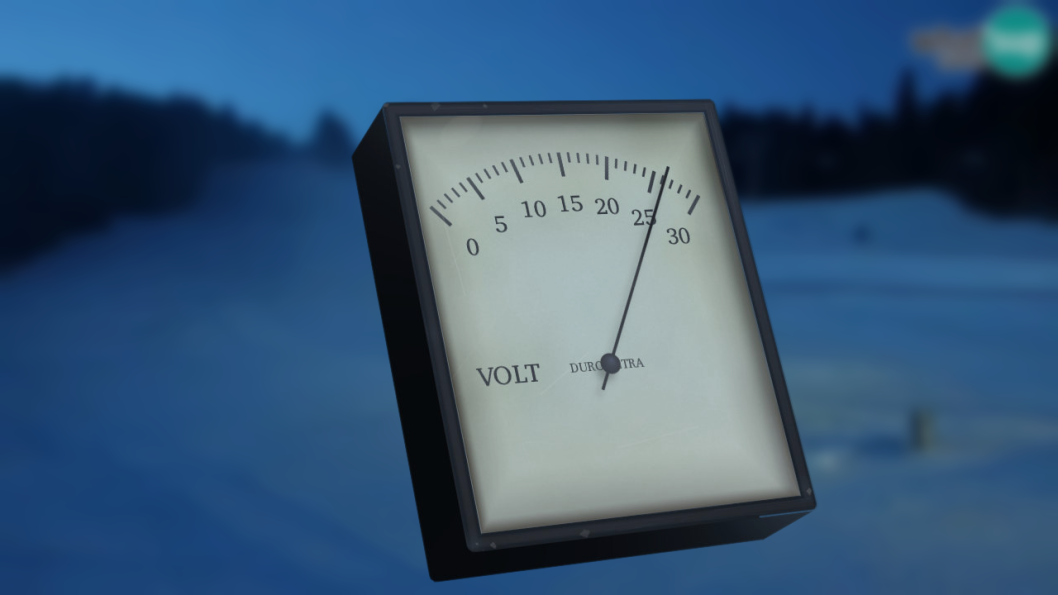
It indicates **26** V
